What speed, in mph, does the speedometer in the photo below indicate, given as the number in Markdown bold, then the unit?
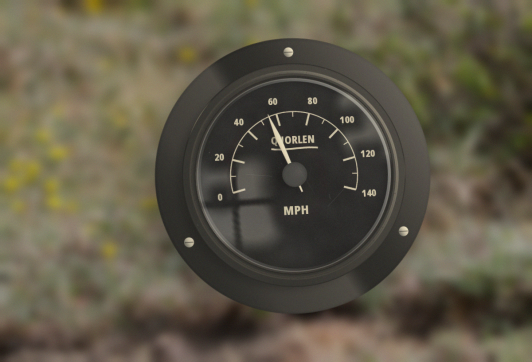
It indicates **55** mph
